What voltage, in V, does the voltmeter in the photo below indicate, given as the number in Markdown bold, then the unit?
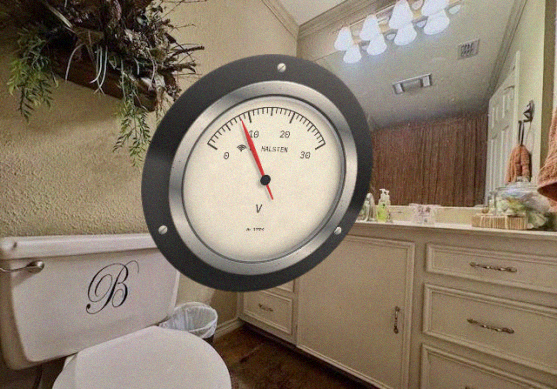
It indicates **8** V
